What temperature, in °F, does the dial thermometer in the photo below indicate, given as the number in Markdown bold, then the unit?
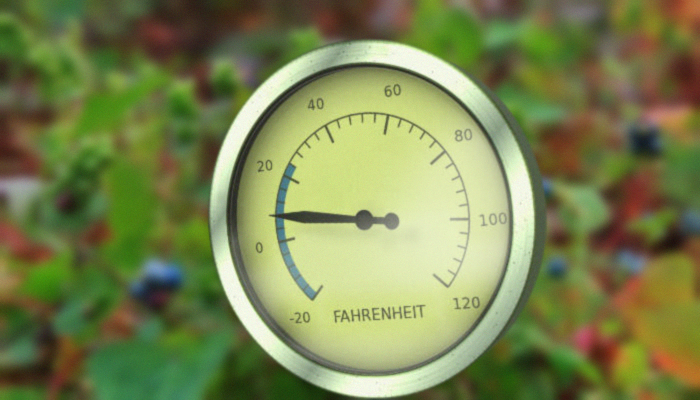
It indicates **8** °F
